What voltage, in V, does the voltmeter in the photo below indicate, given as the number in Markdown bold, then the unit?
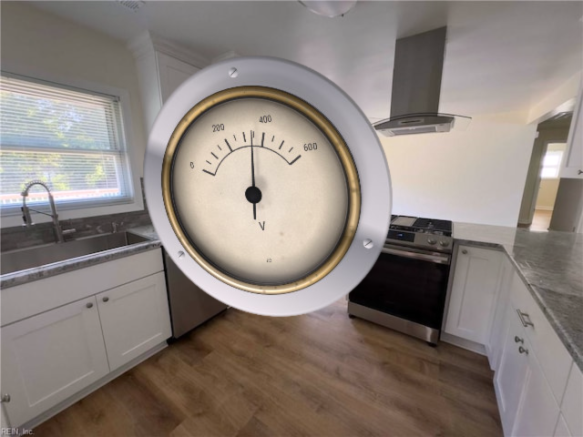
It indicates **350** V
